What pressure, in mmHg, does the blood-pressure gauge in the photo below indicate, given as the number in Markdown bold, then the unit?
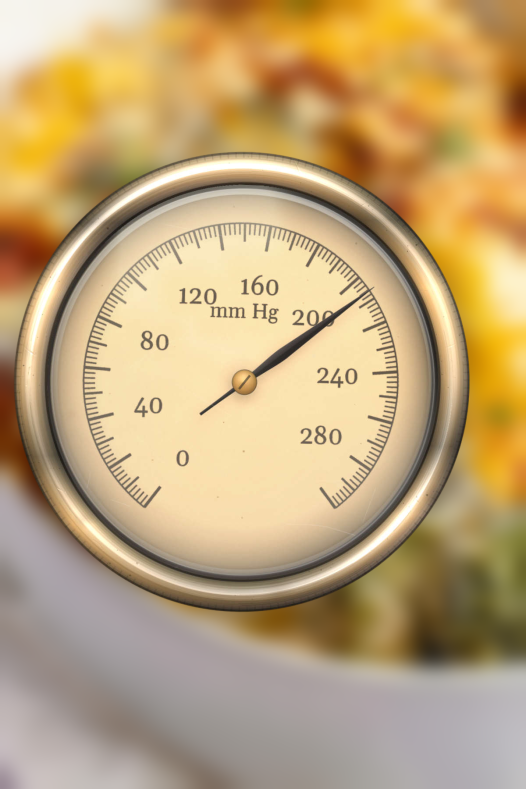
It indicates **206** mmHg
